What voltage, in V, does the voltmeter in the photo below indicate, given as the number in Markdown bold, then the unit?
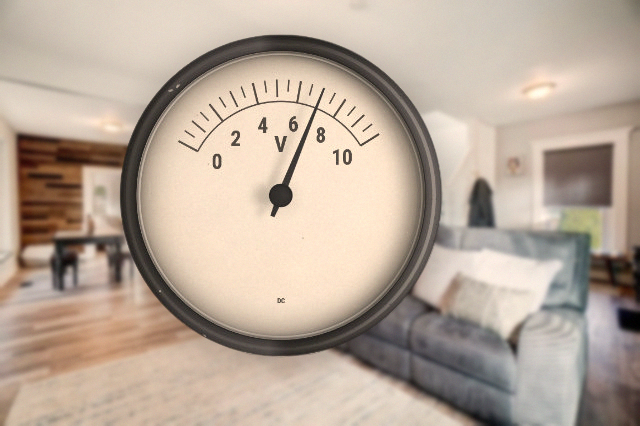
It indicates **7** V
